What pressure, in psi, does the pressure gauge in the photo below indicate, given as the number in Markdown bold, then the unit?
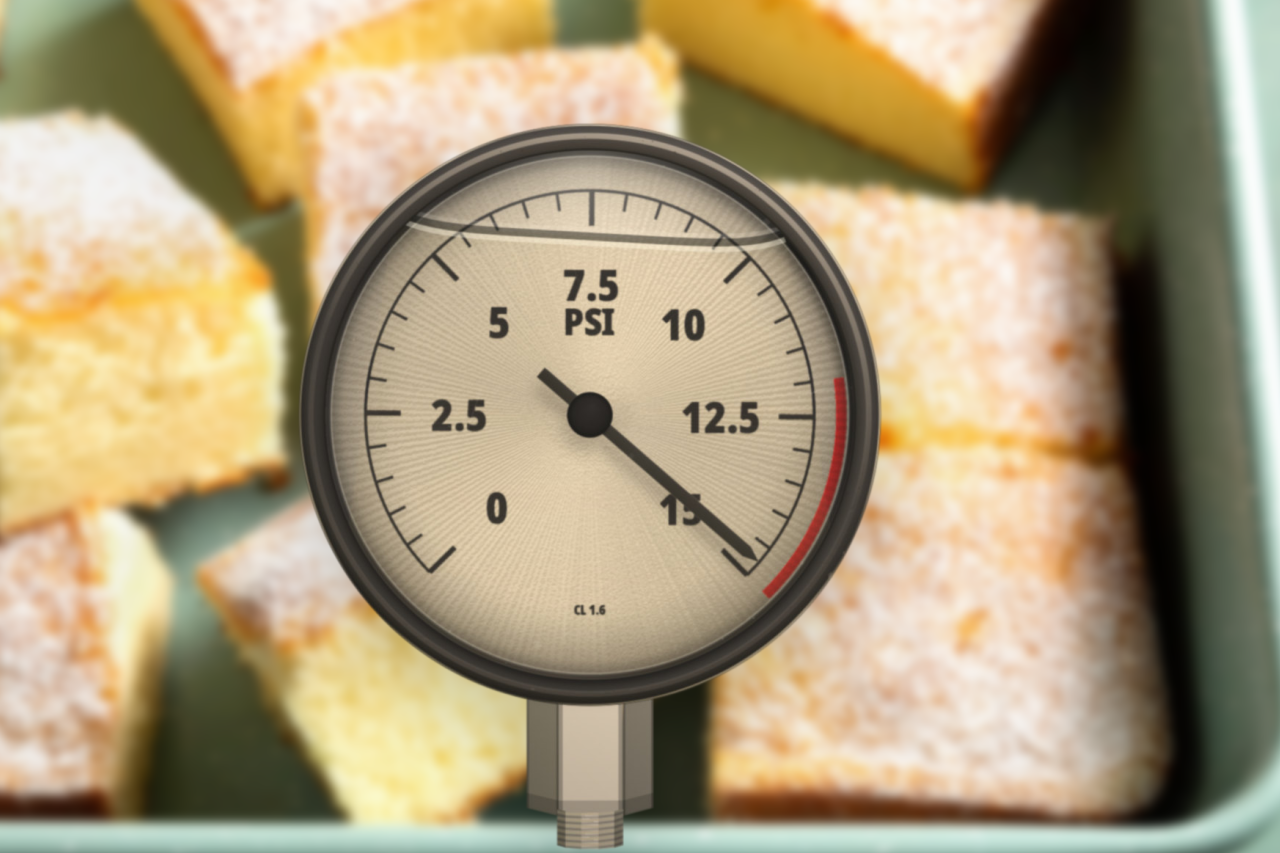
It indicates **14.75** psi
